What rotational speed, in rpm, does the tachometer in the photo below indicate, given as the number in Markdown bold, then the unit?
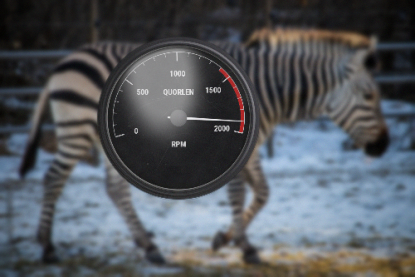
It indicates **1900** rpm
